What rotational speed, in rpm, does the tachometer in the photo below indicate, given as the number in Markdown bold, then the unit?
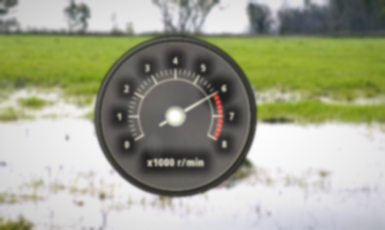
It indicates **6000** rpm
